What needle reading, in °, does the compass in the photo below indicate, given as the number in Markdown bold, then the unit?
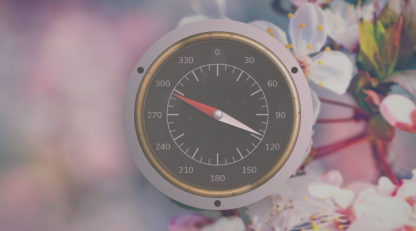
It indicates **295** °
